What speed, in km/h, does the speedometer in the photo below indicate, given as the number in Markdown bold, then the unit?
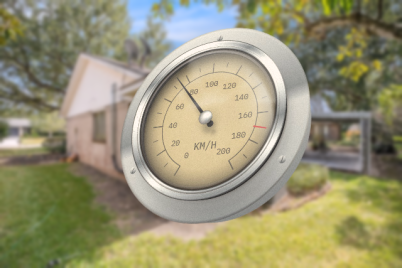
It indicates **75** km/h
